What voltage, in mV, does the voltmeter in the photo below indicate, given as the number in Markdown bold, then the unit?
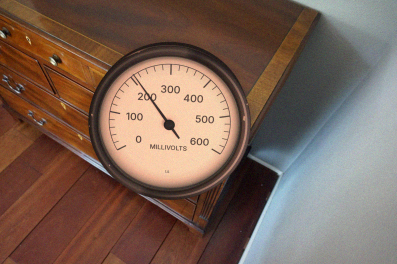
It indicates **210** mV
